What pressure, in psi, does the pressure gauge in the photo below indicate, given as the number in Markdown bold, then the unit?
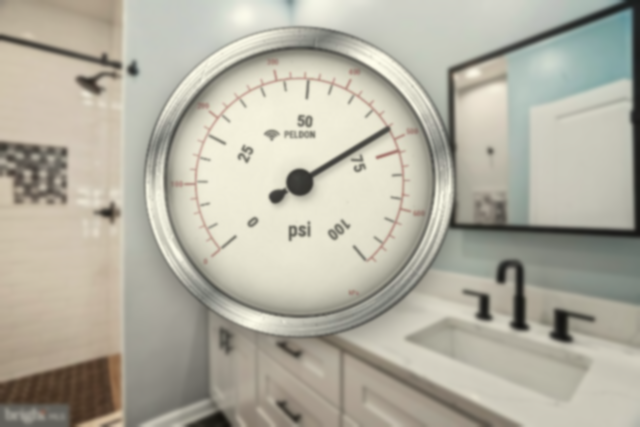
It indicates **70** psi
